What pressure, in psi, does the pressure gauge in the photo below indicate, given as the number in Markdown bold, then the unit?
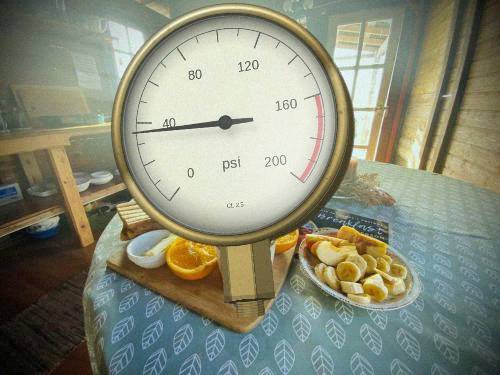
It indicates **35** psi
